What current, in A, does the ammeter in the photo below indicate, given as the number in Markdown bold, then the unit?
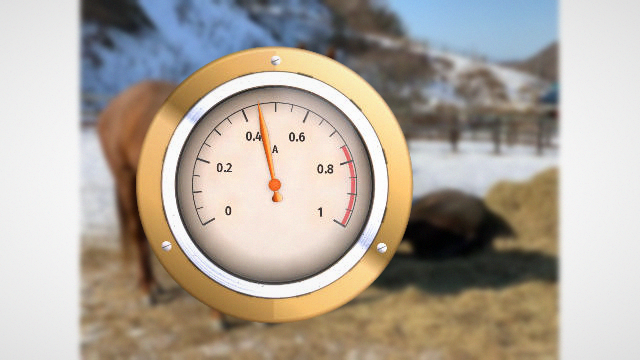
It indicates **0.45** A
